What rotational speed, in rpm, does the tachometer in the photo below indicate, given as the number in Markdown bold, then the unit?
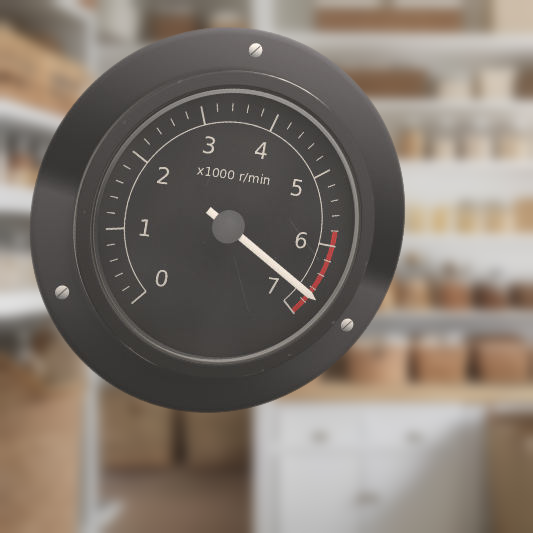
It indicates **6700** rpm
